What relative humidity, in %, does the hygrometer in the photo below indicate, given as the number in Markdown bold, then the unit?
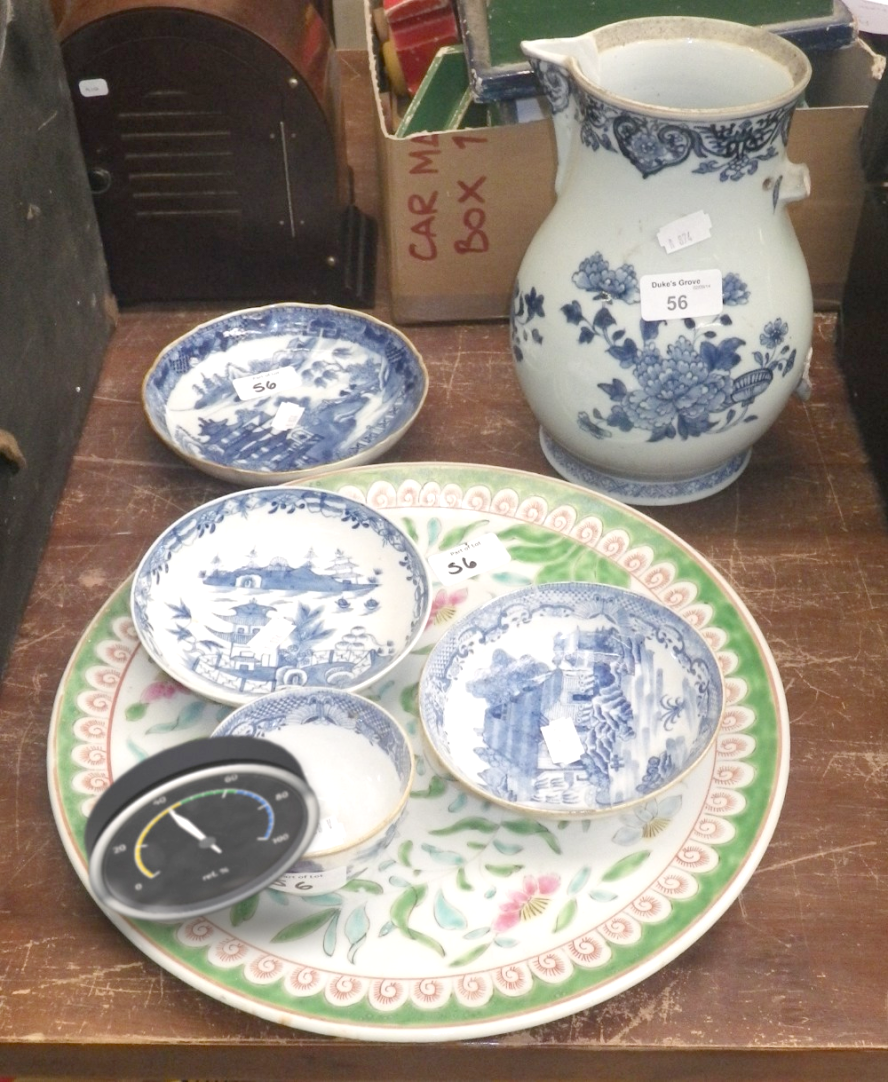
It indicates **40** %
